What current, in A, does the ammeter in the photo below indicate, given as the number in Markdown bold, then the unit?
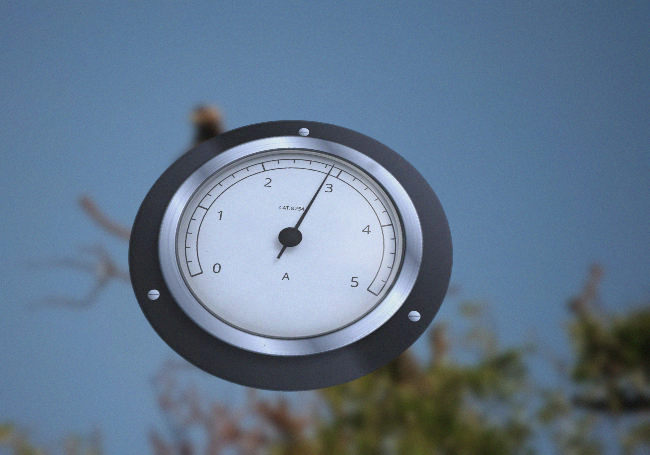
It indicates **2.9** A
